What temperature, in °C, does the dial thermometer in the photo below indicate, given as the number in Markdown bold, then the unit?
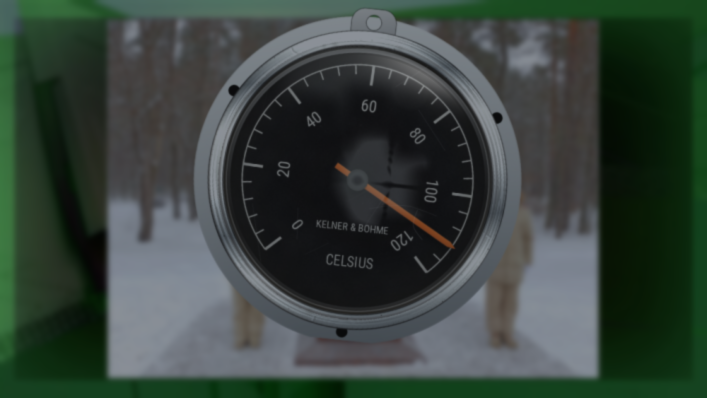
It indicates **112** °C
